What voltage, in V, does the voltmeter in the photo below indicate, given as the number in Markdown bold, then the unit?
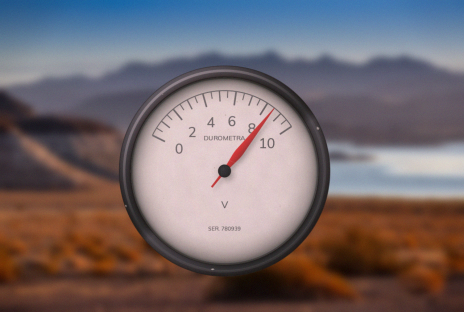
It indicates **8.5** V
